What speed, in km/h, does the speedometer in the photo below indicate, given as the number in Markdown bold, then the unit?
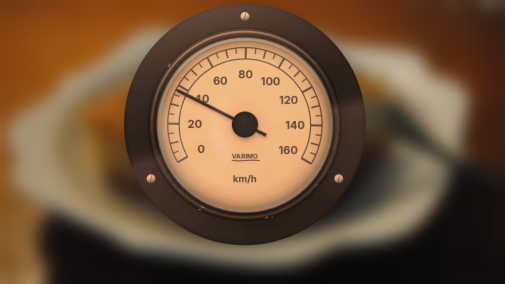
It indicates **37.5** km/h
